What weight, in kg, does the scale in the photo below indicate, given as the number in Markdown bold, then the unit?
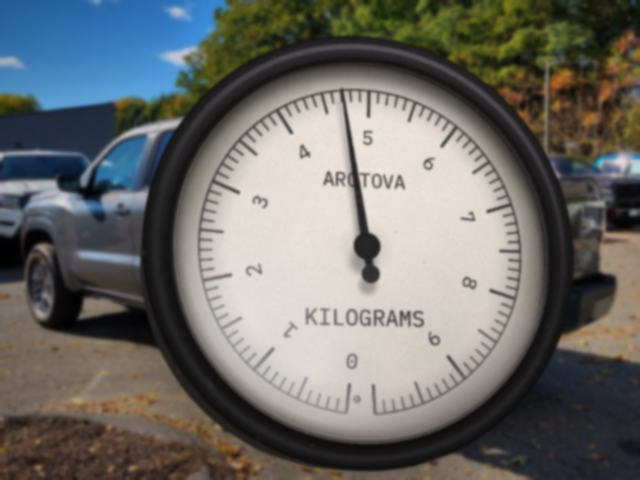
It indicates **4.7** kg
